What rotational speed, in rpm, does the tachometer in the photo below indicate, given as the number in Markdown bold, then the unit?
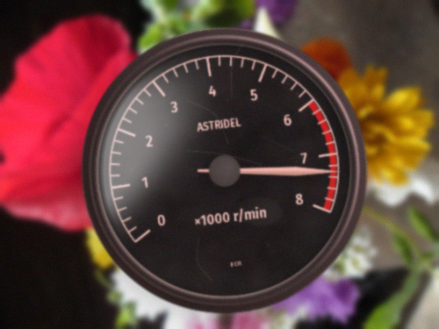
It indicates **7300** rpm
